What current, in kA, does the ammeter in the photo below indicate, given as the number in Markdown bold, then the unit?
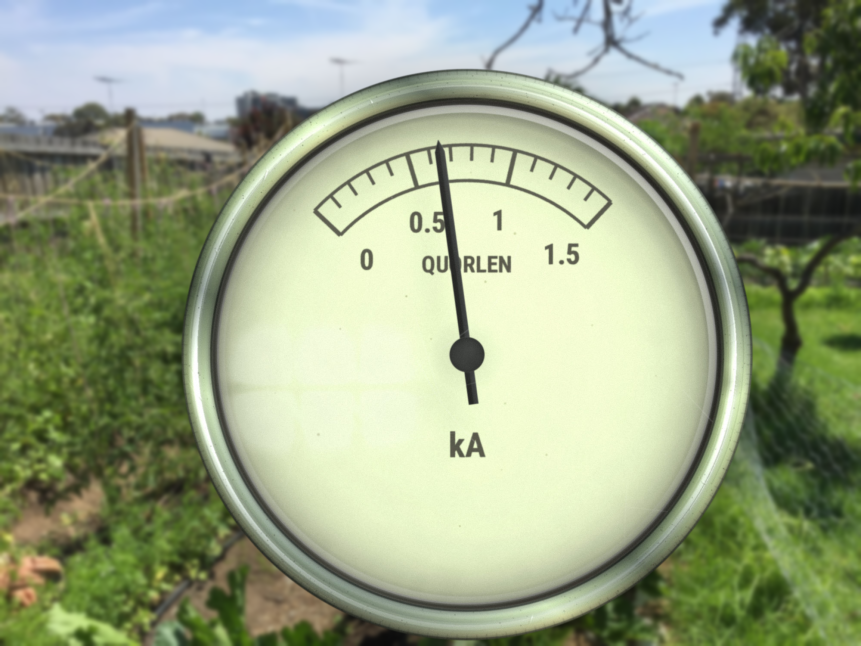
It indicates **0.65** kA
